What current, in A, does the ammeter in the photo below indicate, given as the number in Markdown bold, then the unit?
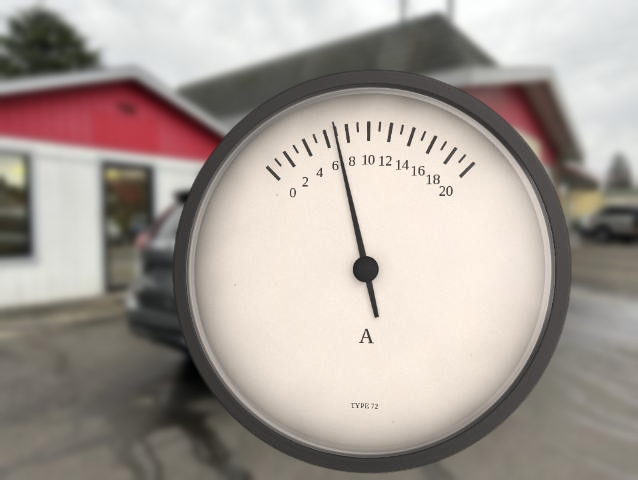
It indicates **7** A
